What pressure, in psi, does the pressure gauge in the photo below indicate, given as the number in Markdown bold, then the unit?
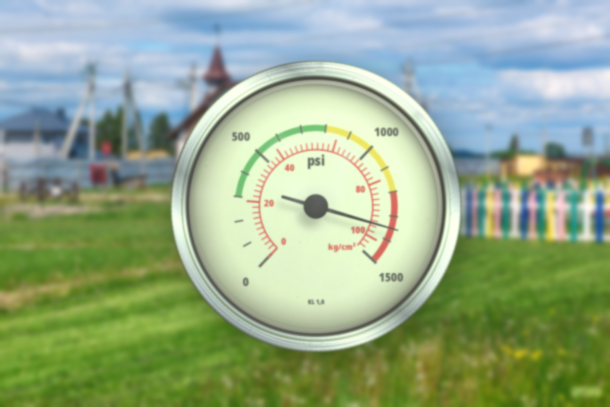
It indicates **1350** psi
